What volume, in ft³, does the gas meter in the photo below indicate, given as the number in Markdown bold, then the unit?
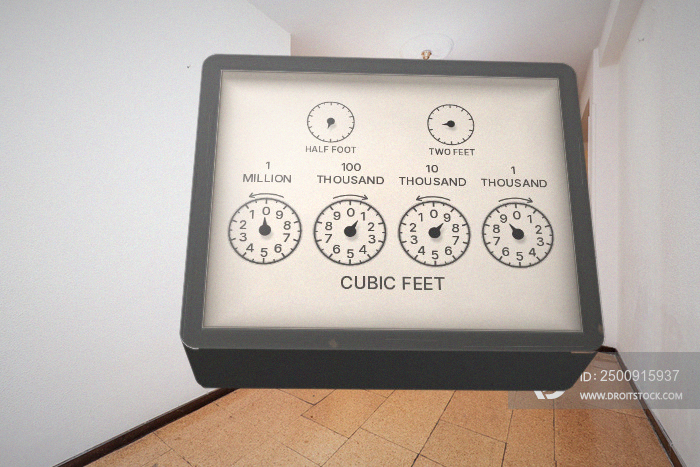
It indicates **8900** ft³
